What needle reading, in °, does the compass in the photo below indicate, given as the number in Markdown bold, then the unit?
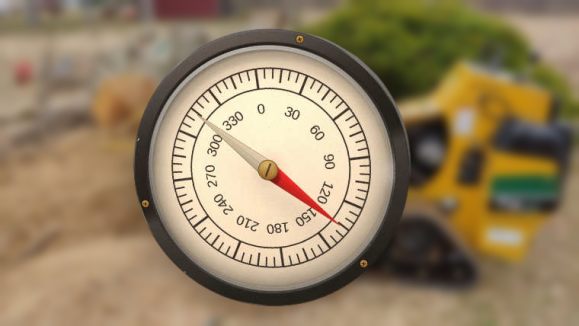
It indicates **135** °
